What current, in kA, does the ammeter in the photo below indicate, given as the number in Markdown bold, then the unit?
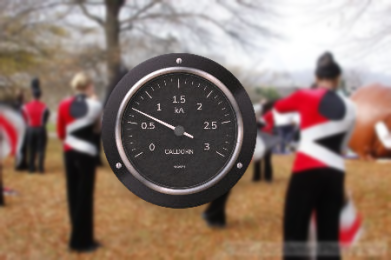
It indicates **0.7** kA
